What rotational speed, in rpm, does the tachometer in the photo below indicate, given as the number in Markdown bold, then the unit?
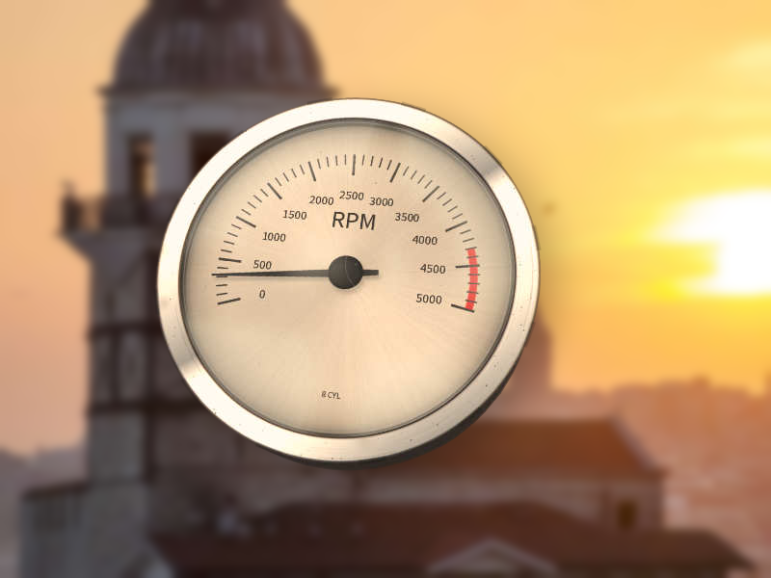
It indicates **300** rpm
